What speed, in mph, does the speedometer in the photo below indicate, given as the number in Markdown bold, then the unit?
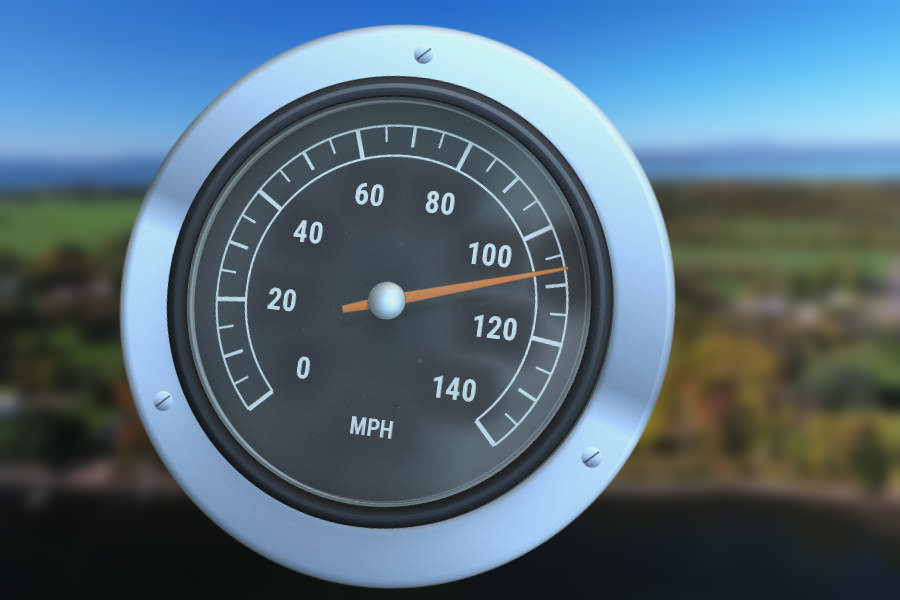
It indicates **107.5** mph
